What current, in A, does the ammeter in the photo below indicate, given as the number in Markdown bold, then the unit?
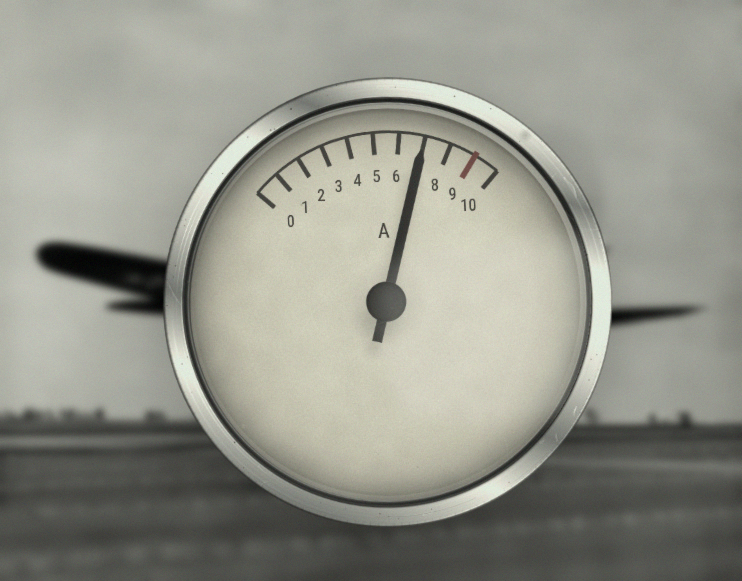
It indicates **7** A
